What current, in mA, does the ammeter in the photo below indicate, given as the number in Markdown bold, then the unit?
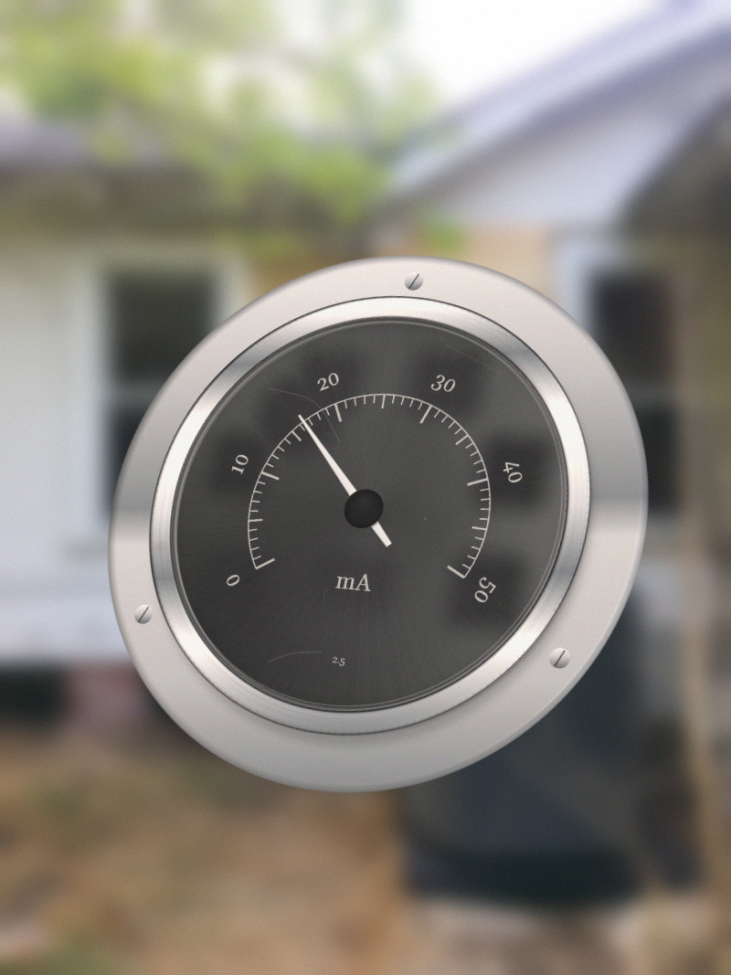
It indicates **16.5** mA
